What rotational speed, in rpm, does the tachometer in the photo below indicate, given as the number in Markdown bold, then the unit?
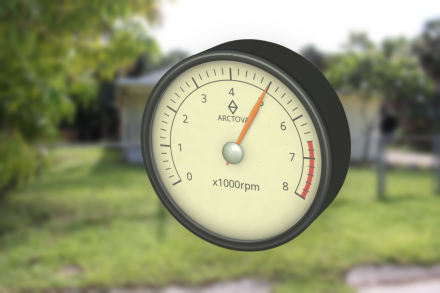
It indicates **5000** rpm
